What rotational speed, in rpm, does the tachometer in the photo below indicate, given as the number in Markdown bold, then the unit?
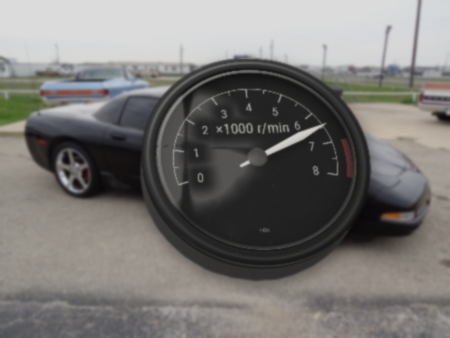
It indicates **6500** rpm
